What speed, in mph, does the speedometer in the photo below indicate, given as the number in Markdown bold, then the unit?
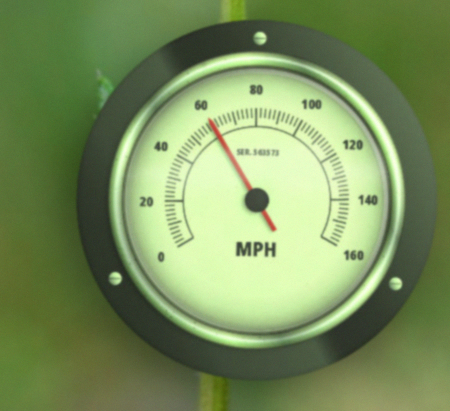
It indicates **60** mph
